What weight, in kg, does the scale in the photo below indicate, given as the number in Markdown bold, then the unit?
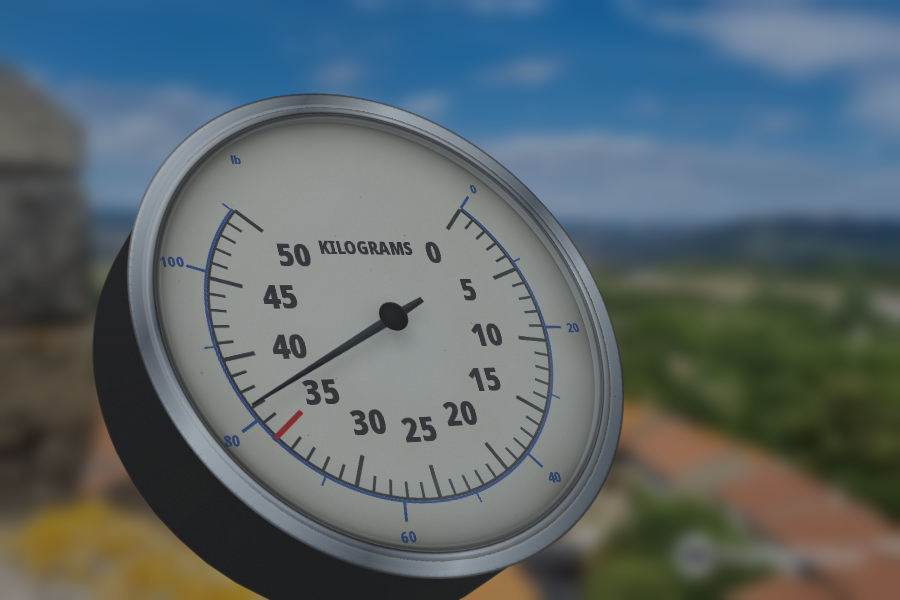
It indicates **37** kg
